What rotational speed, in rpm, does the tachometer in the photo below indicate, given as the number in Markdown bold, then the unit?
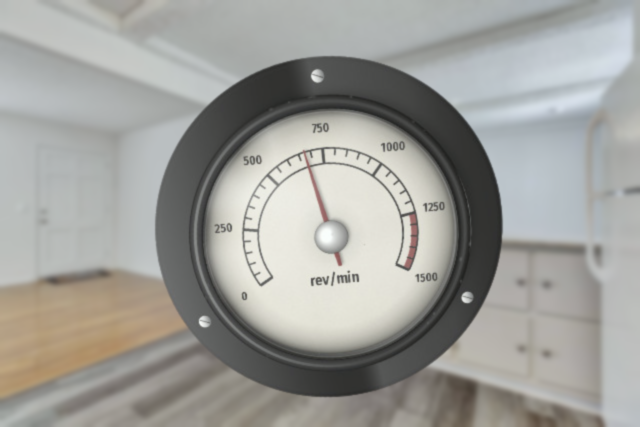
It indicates **675** rpm
